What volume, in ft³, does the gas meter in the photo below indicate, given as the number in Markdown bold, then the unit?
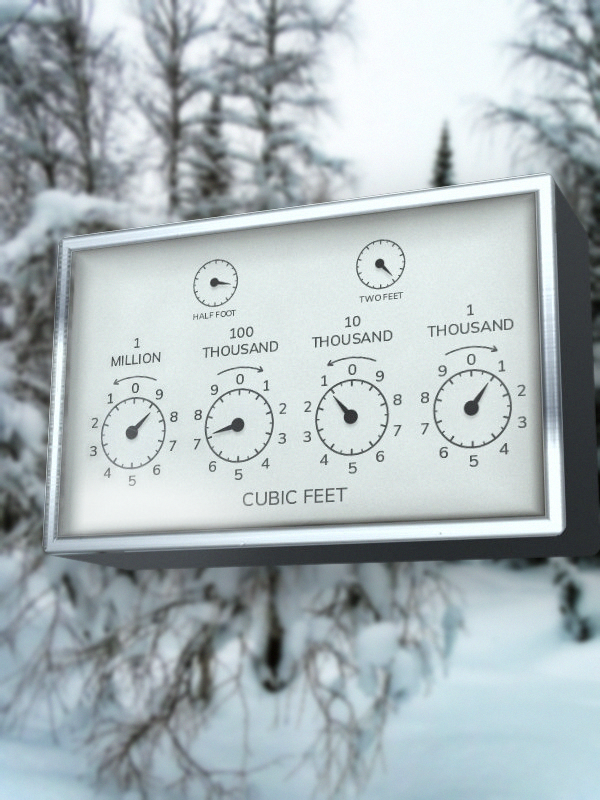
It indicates **871100** ft³
